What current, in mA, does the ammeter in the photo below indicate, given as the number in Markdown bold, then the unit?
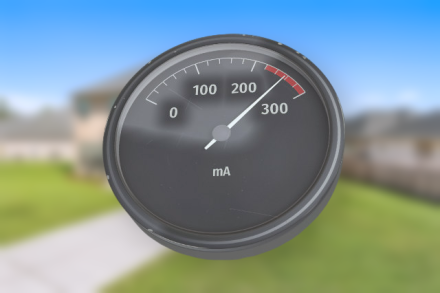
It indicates **260** mA
